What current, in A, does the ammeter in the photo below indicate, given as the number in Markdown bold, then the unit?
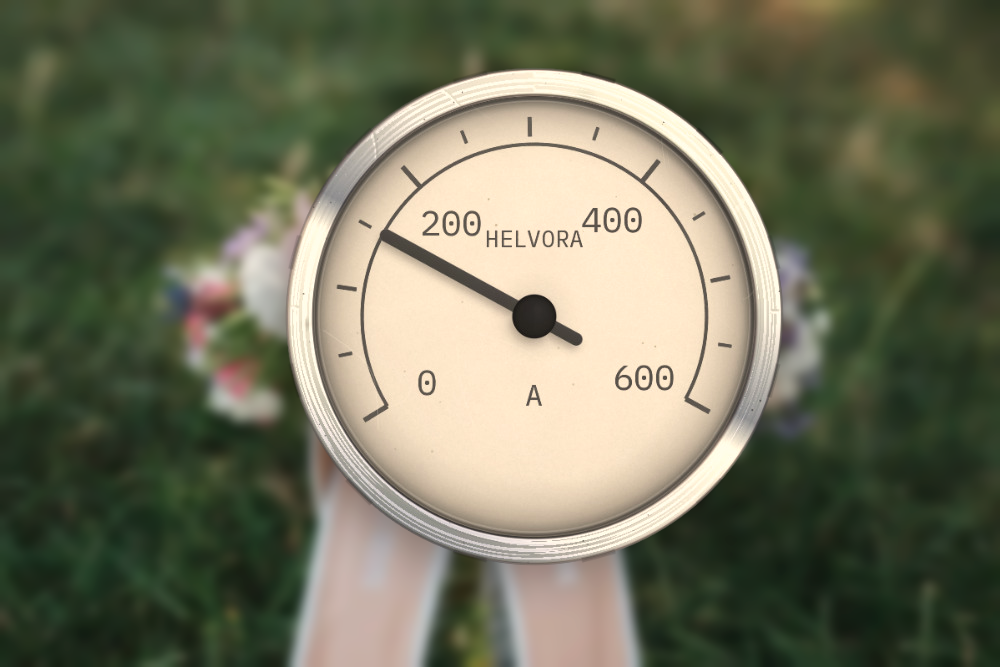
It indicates **150** A
